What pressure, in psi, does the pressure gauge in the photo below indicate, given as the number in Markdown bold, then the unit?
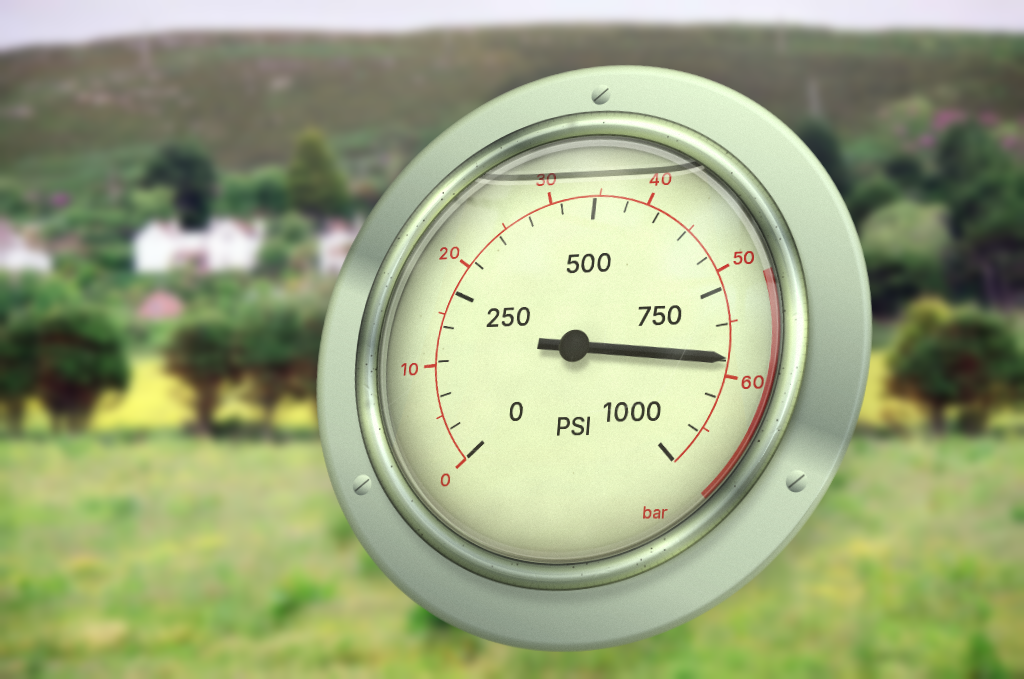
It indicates **850** psi
